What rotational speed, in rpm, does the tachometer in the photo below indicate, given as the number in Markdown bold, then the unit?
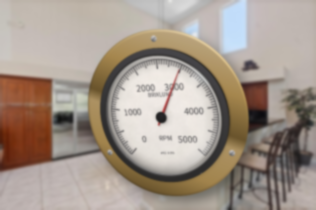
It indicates **3000** rpm
